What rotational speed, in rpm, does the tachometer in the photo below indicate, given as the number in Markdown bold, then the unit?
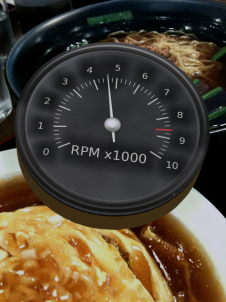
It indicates **4600** rpm
